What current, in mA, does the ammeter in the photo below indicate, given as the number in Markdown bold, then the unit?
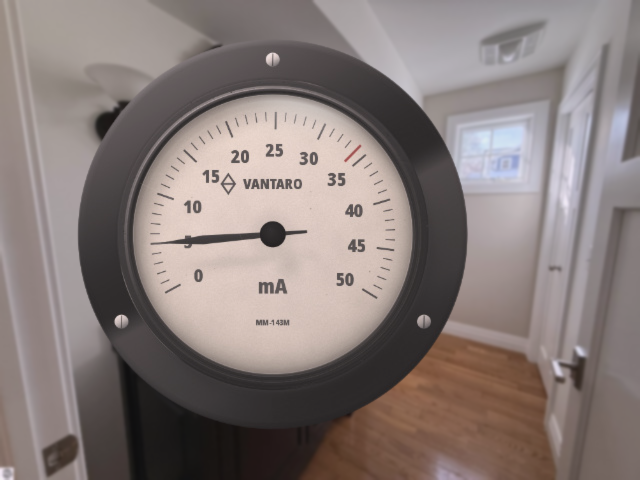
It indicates **5** mA
